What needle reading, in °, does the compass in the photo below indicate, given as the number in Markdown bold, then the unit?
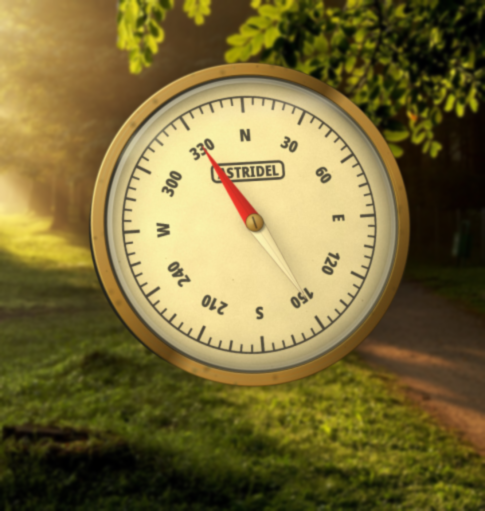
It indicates **330** °
